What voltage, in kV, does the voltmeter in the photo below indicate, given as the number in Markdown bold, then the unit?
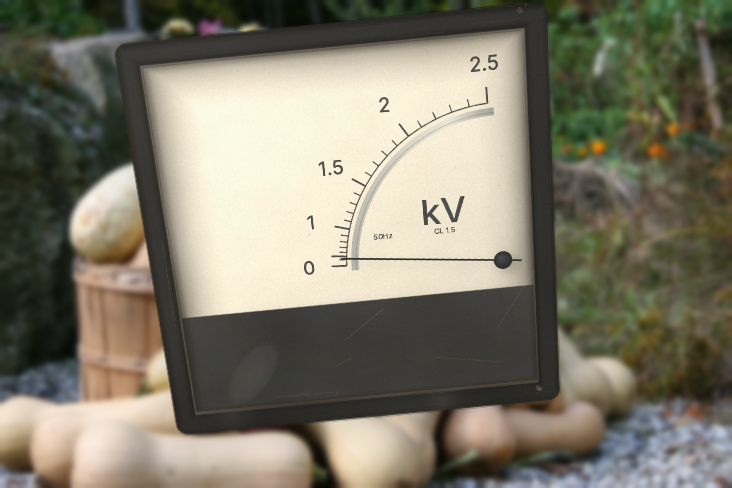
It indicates **0.5** kV
